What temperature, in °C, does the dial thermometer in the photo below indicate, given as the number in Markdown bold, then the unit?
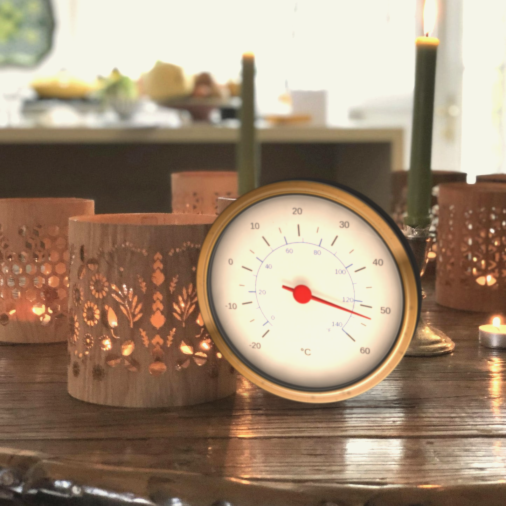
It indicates **52.5** °C
